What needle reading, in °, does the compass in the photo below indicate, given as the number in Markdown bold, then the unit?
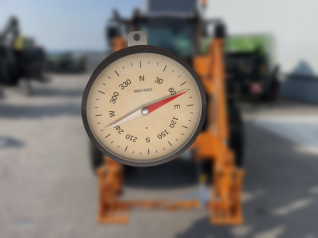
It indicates **70** °
